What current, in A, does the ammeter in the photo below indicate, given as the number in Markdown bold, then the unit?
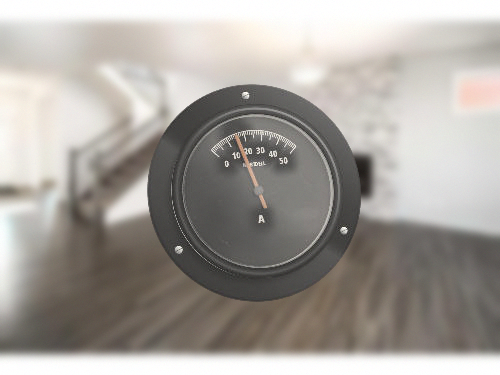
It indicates **15** A
